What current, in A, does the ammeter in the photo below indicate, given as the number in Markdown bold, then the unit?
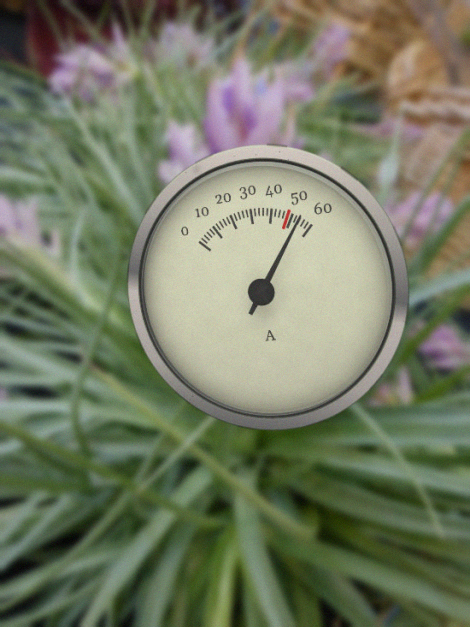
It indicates **54** A
